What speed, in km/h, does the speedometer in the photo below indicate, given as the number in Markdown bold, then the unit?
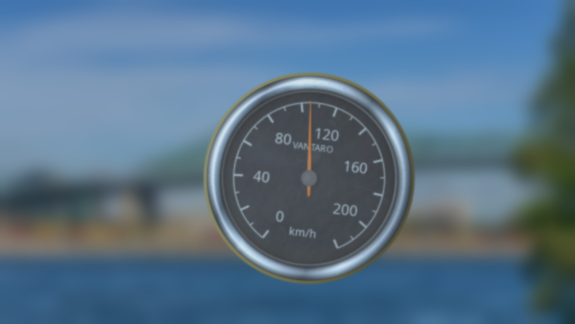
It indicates **105** km/h
